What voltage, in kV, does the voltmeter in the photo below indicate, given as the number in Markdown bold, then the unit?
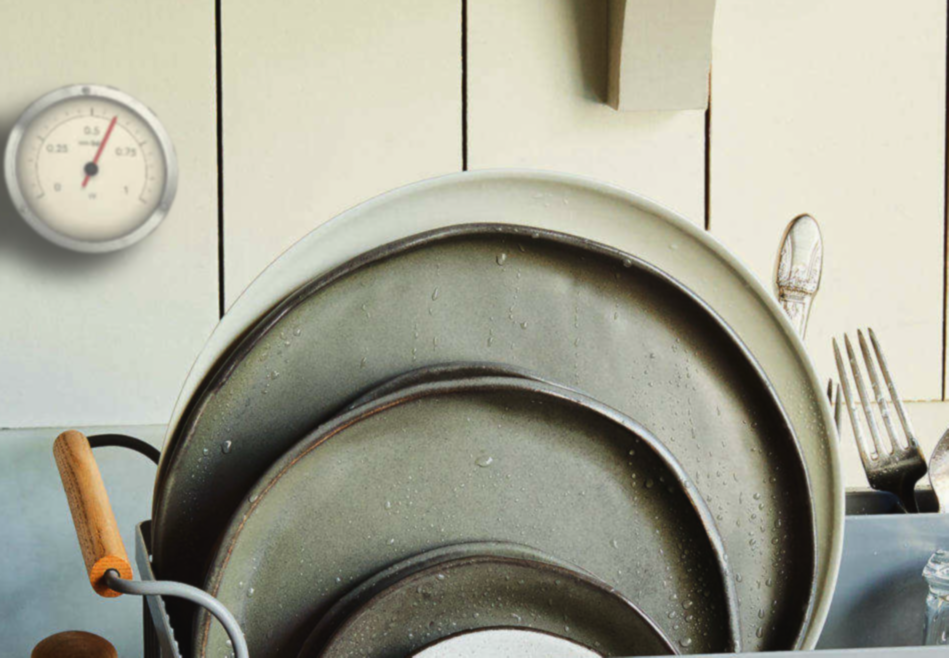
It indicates **0.6** kV
